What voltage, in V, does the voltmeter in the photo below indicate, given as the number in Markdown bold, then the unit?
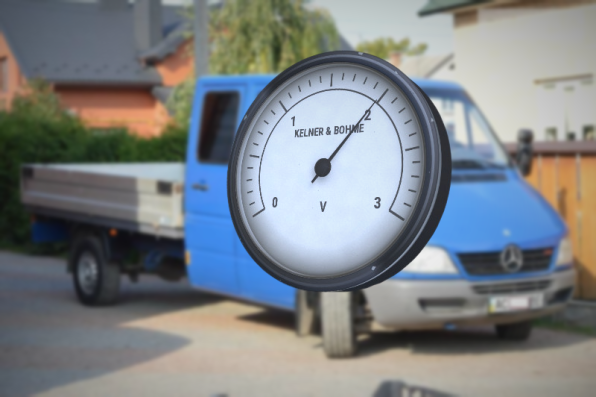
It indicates **2** V
